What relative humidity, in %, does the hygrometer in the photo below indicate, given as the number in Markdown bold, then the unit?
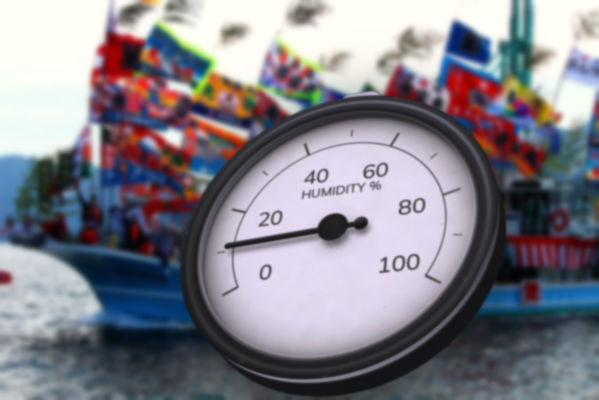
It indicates **10** %
